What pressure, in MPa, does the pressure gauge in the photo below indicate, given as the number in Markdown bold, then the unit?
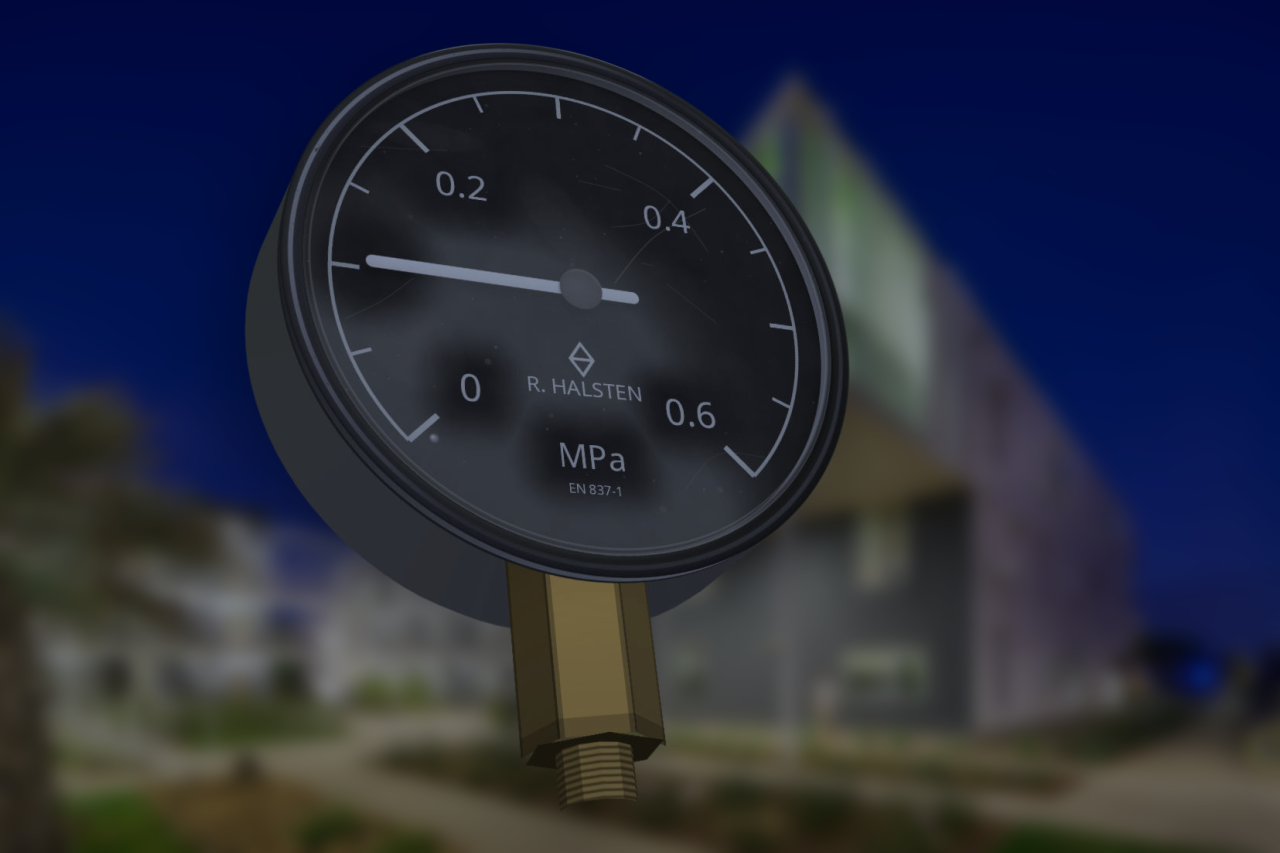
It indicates **0.1** MPa
